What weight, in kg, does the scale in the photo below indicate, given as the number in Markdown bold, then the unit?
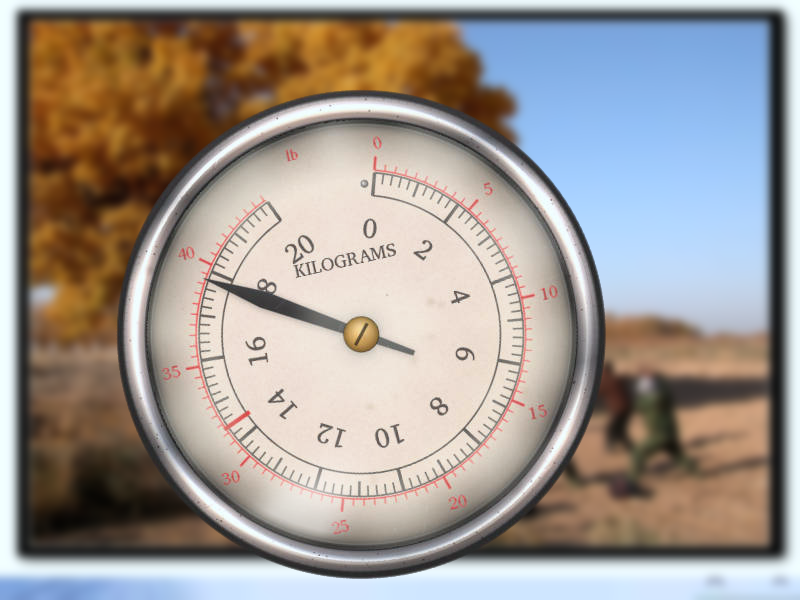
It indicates **17.8** kg
